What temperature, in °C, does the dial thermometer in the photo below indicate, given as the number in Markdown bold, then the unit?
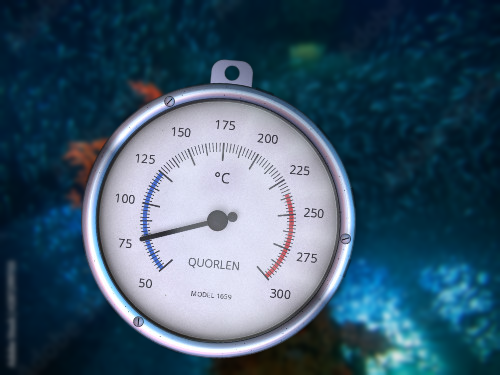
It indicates **75** °C
